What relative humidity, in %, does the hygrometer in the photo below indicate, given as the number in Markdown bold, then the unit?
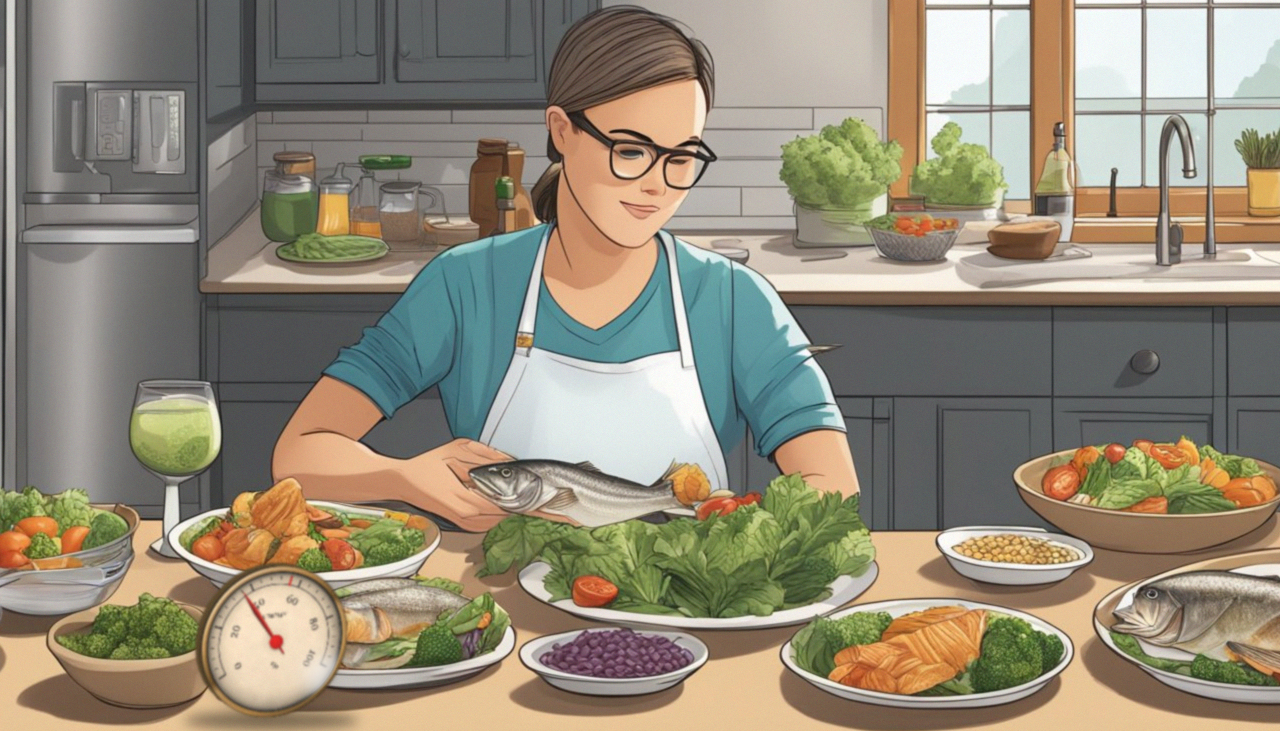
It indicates **36** %
